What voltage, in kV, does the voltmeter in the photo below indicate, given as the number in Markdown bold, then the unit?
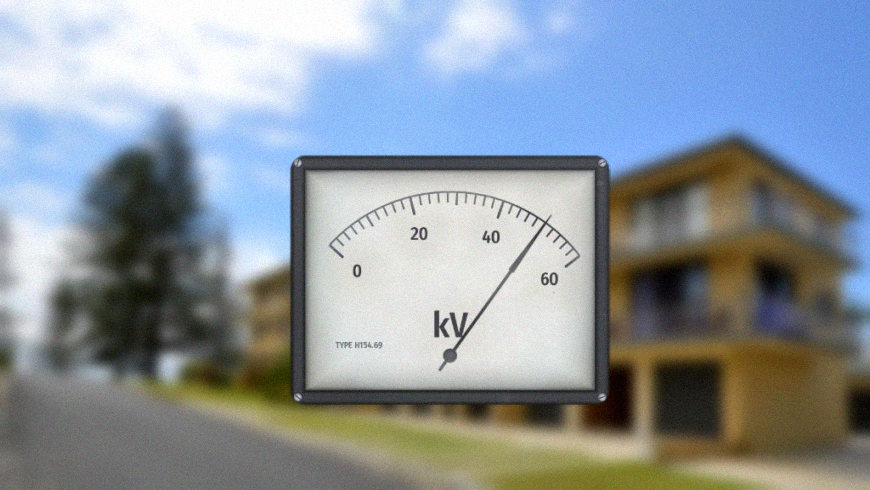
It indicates **50** kV
